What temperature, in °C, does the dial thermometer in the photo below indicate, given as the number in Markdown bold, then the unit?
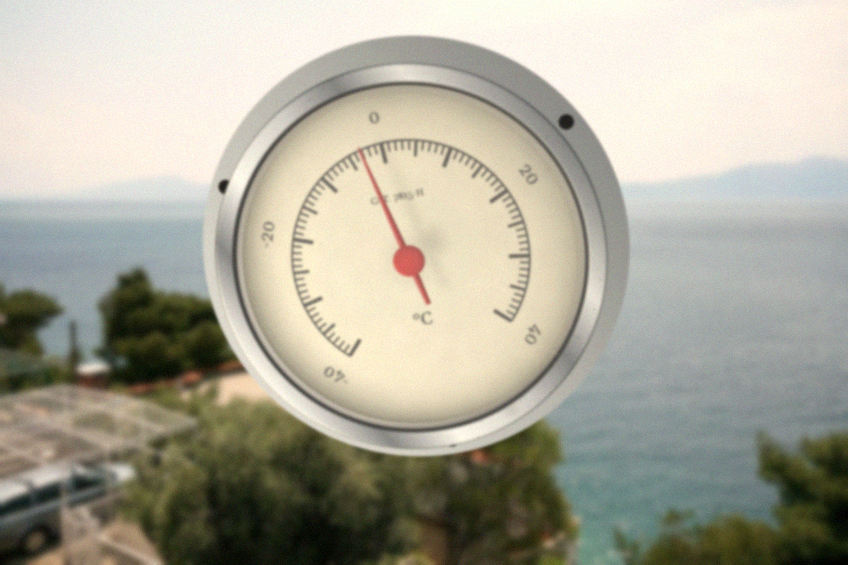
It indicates **-3** °C
